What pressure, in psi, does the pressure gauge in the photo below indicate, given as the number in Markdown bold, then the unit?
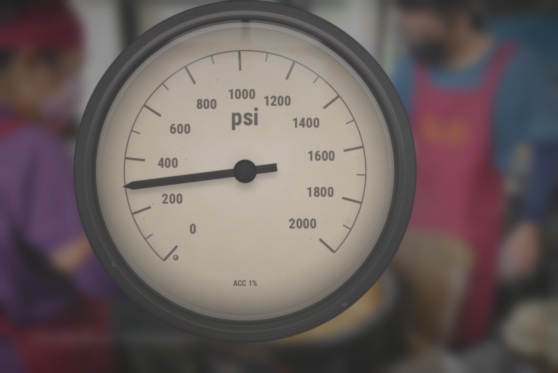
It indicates **300** psi
